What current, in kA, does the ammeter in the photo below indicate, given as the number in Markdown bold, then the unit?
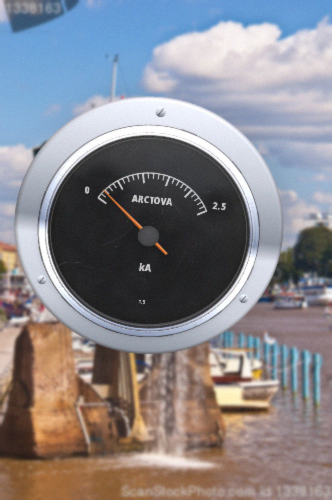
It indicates **0.2** kA
